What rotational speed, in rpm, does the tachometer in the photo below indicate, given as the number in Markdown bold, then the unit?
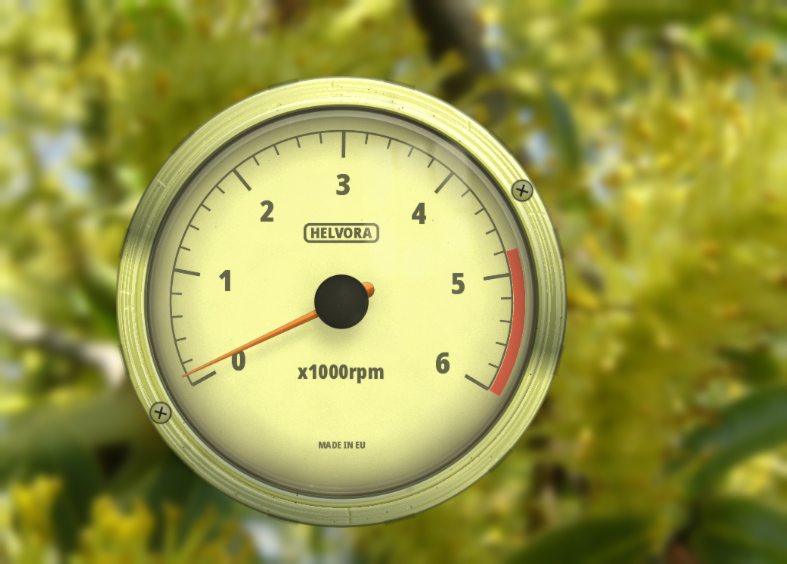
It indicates **100** rpm
